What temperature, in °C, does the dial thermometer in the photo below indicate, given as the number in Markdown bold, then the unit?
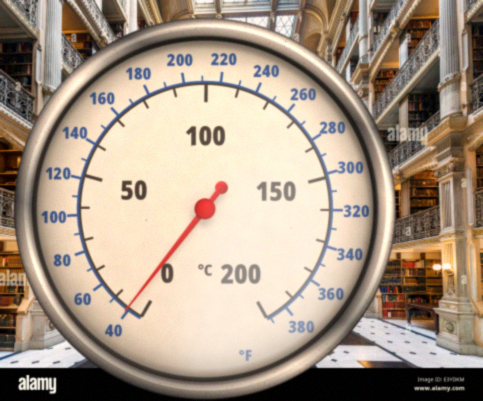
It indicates **5** °C
